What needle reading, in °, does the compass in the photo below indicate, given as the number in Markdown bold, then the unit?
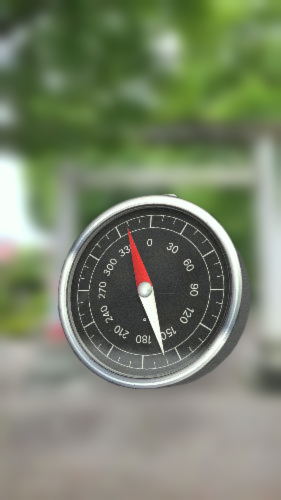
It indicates **340** °
